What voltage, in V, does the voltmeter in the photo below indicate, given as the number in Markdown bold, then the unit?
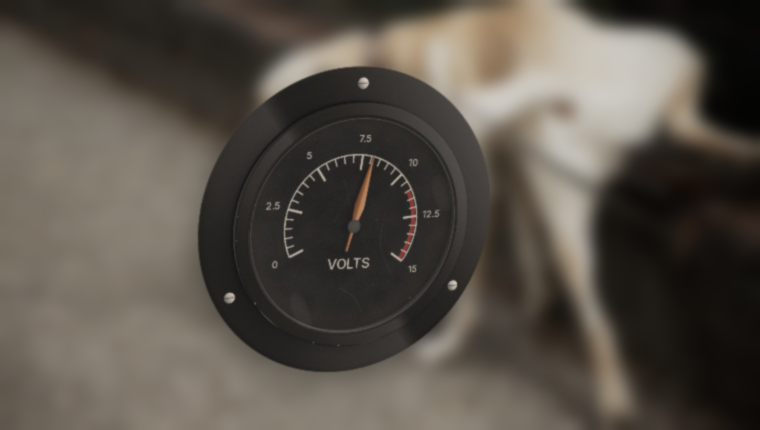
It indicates **8** V
